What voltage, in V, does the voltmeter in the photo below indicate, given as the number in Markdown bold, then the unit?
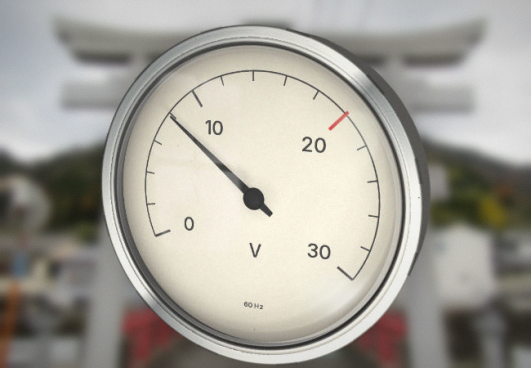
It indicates **8** V
